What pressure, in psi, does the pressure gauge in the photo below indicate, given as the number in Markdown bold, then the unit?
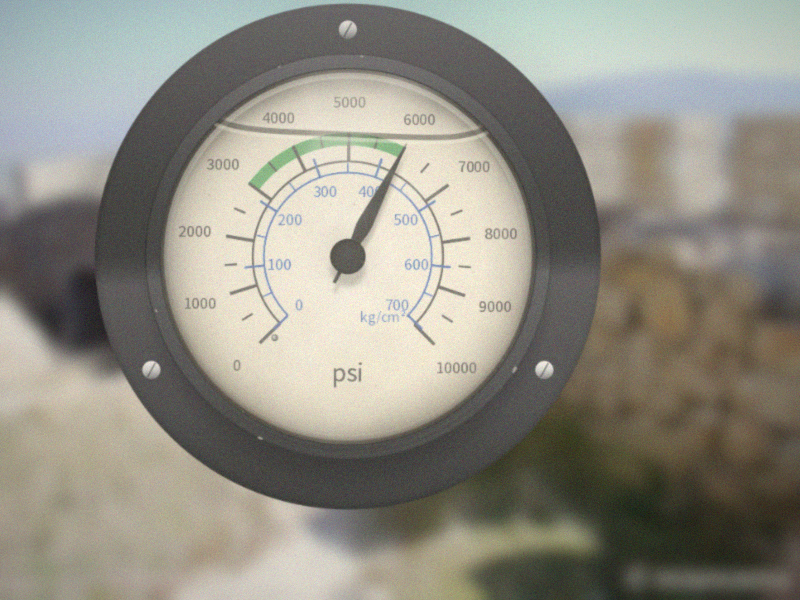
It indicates **6000** psi
